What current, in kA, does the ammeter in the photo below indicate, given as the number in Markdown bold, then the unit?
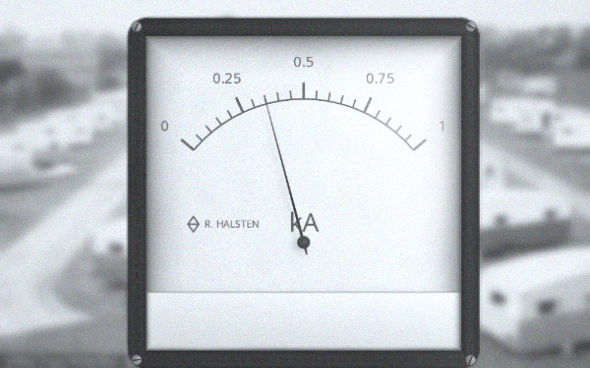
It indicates **0.35** kA
